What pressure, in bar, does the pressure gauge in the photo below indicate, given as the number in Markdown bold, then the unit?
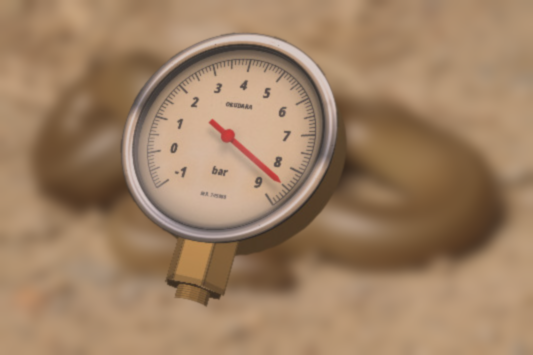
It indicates **8.5** bar
